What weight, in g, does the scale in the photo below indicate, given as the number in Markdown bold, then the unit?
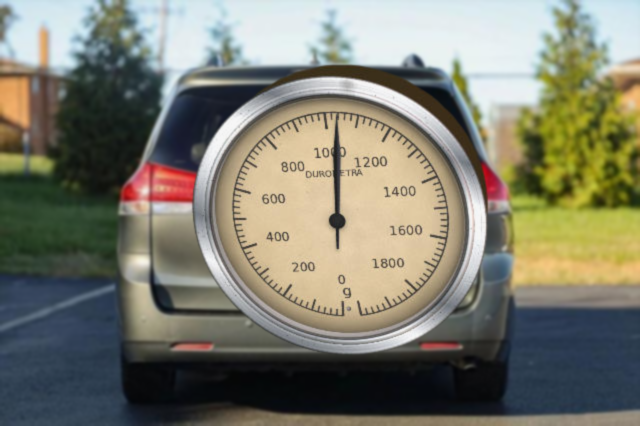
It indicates **1040** g
